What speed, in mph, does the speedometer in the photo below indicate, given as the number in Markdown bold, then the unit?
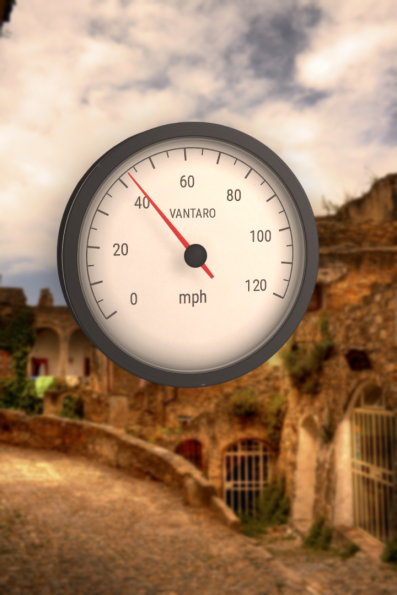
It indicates **42.5** mph
